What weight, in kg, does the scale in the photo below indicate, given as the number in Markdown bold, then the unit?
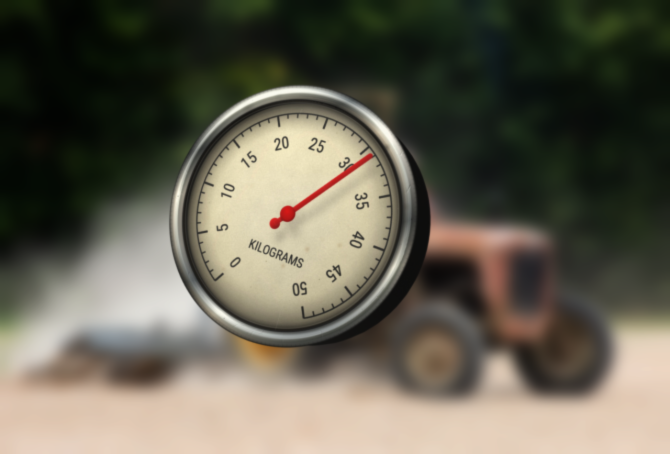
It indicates **31** kg
